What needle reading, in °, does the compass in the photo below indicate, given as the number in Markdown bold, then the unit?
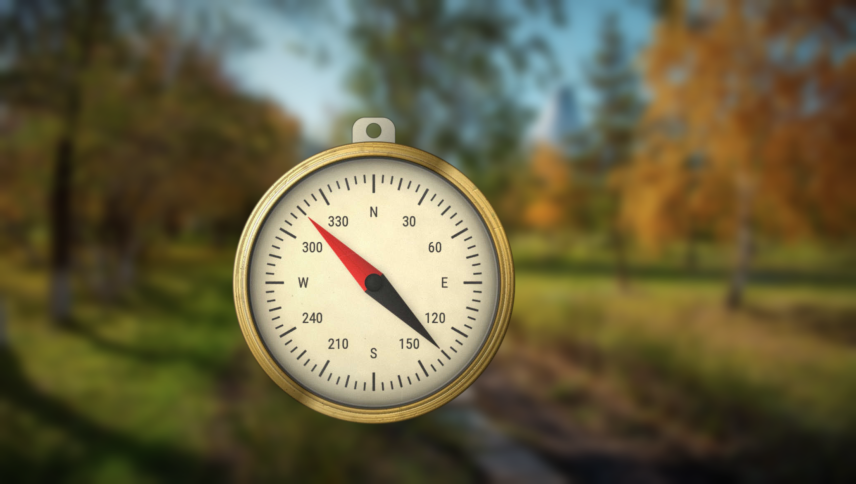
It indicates **315** °
